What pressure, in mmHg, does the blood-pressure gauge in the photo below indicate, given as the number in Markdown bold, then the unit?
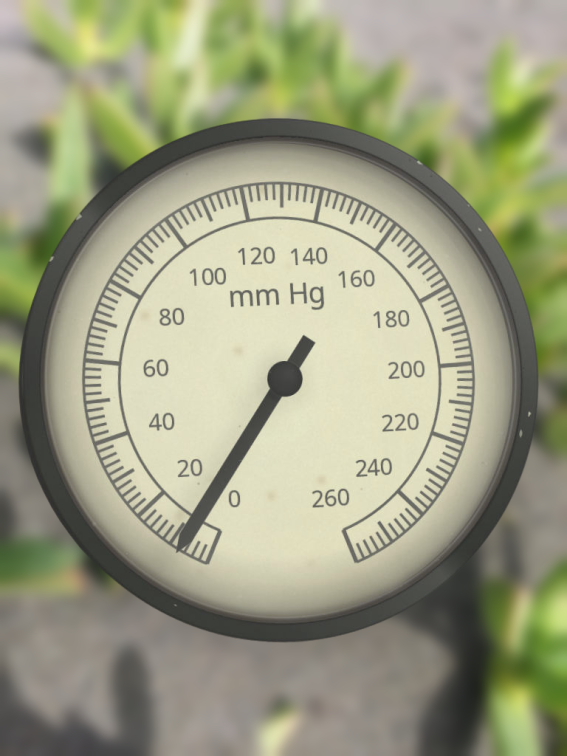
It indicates **8** mmHg
